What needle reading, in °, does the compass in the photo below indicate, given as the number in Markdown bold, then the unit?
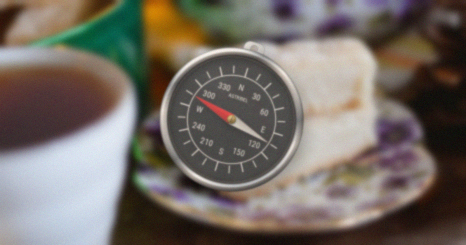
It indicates **285** °
